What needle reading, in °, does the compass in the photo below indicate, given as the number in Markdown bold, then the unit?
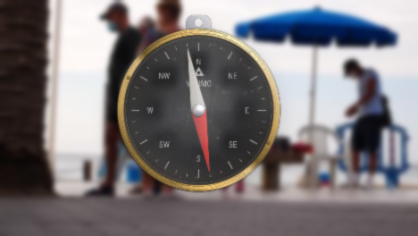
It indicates **170** °
